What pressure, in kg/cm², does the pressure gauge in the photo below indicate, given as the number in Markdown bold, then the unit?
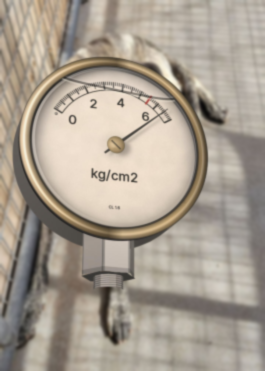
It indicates **6.5** kg/cm²
